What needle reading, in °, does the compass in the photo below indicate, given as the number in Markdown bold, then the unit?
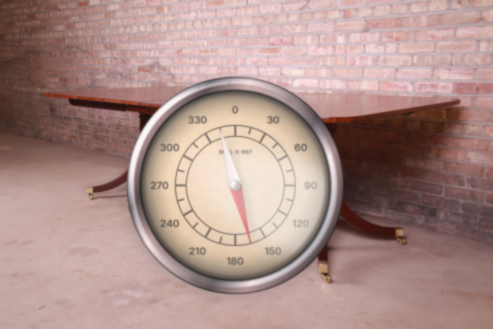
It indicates **165** °
